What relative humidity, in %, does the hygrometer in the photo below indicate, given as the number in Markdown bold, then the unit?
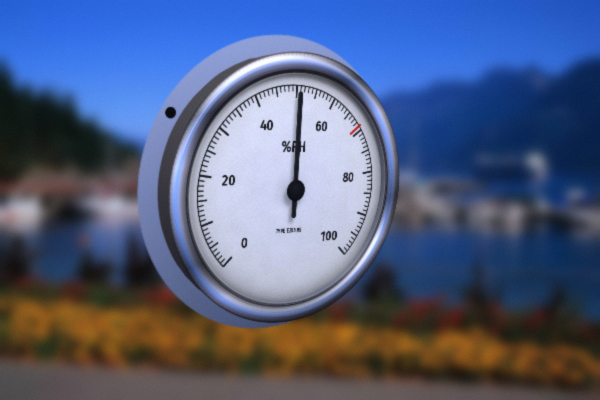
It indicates **50** %
